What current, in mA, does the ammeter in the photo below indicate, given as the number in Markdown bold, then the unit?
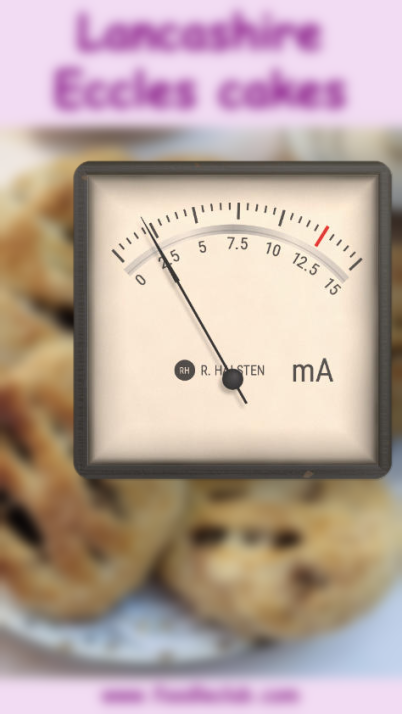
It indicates **2.25** mA
